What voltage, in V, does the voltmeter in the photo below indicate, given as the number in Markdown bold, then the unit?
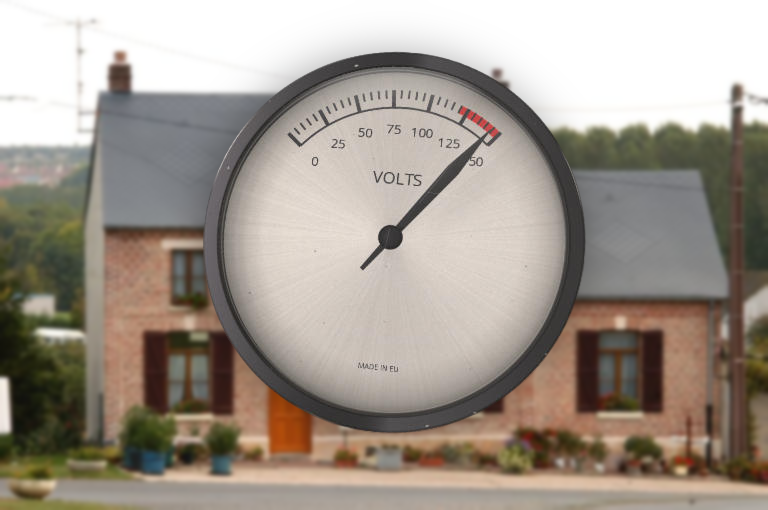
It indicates **145** V
